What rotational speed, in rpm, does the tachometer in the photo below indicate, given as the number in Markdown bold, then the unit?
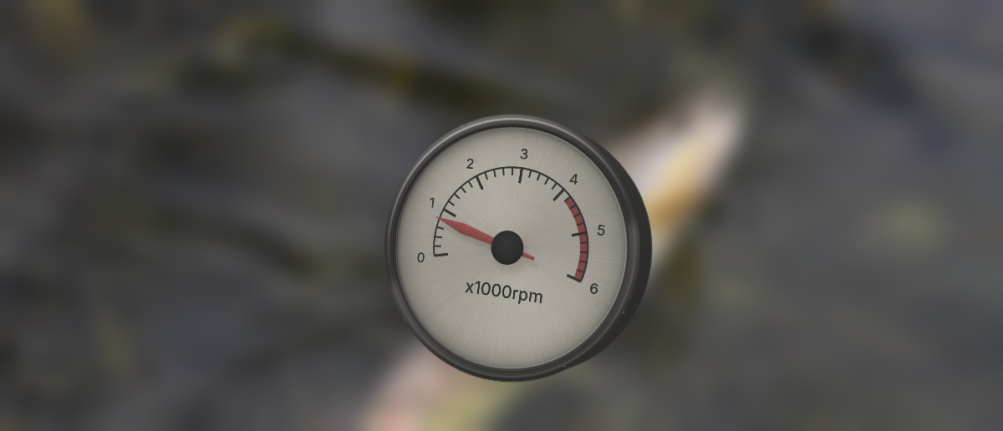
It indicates **800** rpm
